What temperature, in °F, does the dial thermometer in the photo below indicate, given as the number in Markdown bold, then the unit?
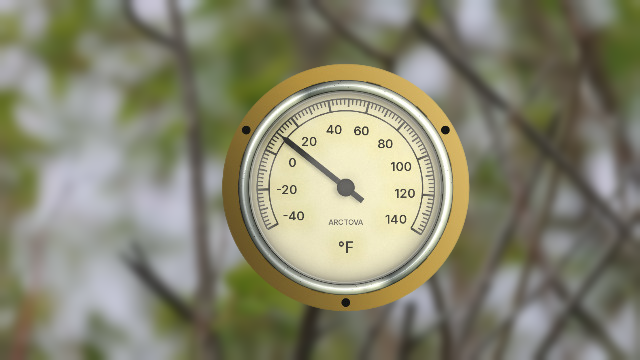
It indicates **10** °F
